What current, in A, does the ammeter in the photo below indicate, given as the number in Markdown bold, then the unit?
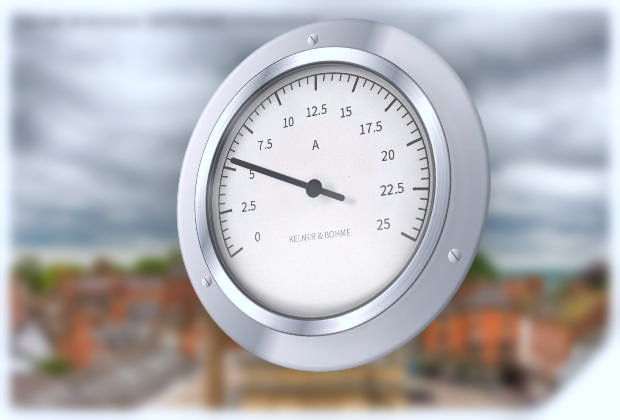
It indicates **5.5** A
